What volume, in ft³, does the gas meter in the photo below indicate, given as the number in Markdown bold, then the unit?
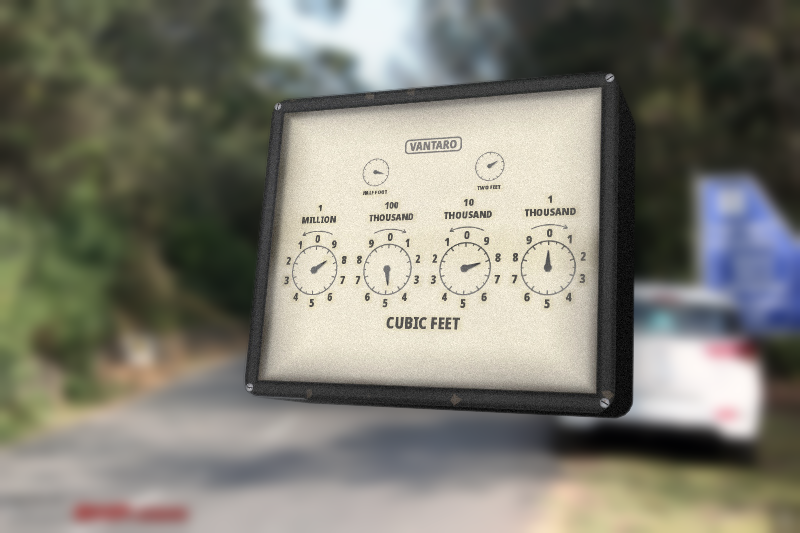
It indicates **848000** ft³
